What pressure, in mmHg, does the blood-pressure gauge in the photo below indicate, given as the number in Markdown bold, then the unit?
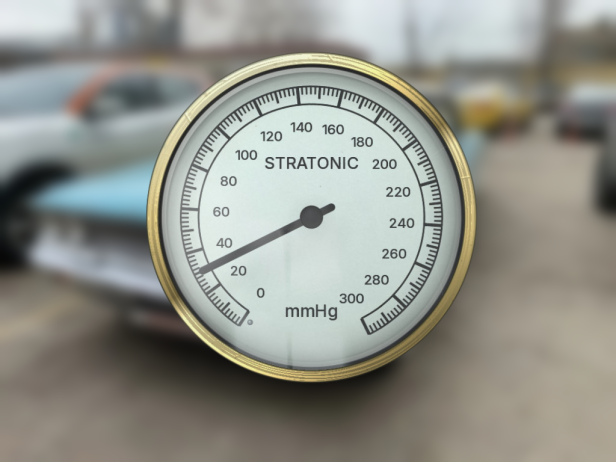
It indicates **30** mmHg
